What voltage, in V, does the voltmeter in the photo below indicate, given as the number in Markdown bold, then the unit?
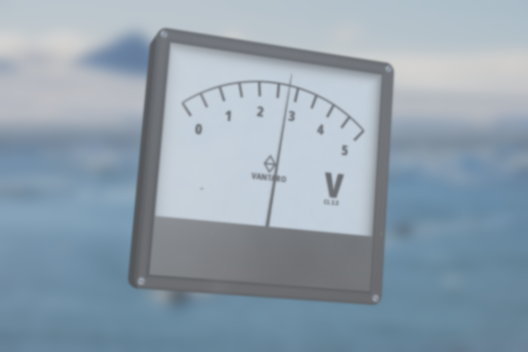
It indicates **2.75** V
